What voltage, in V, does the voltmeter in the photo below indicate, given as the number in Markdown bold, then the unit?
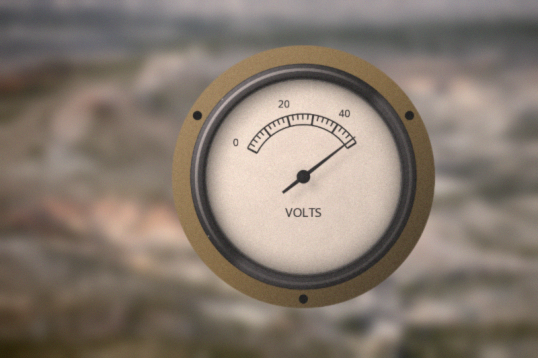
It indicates **48** V
